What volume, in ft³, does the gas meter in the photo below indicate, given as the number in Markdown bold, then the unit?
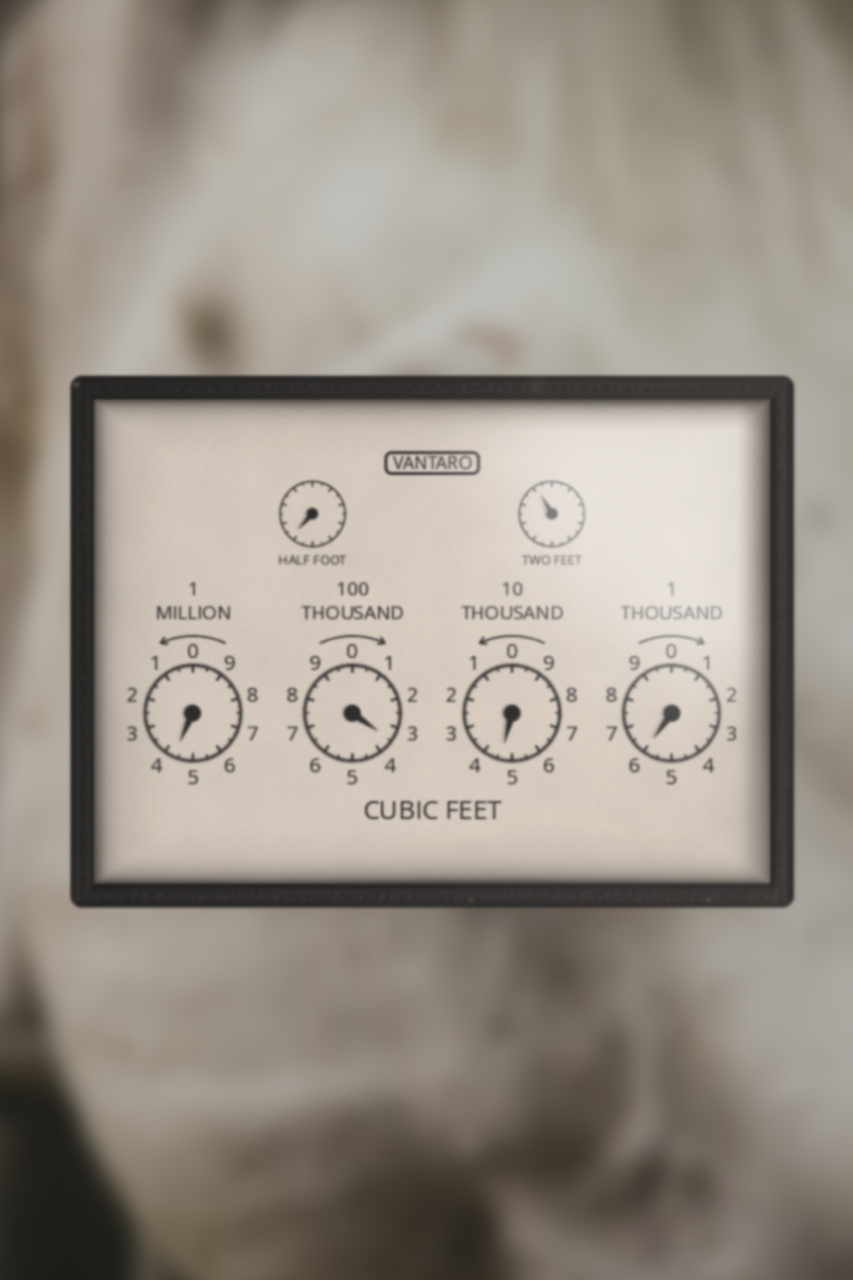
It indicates **434600** ft³
